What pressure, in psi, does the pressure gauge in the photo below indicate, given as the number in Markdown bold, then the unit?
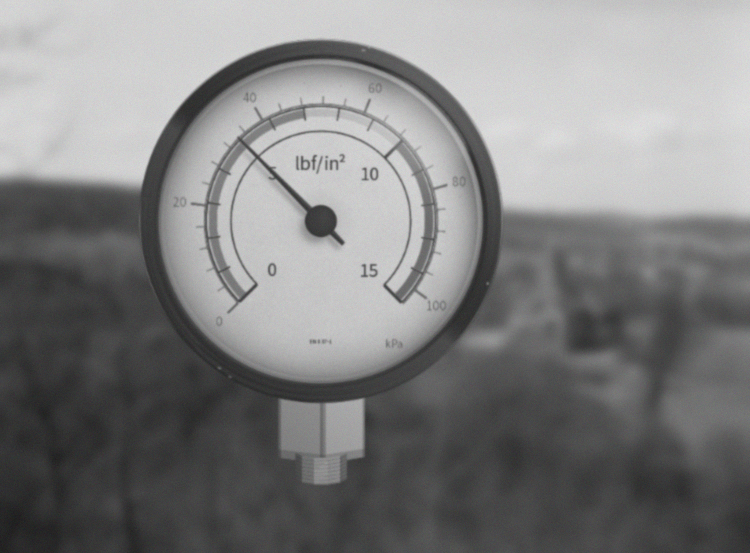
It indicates **5** psi
